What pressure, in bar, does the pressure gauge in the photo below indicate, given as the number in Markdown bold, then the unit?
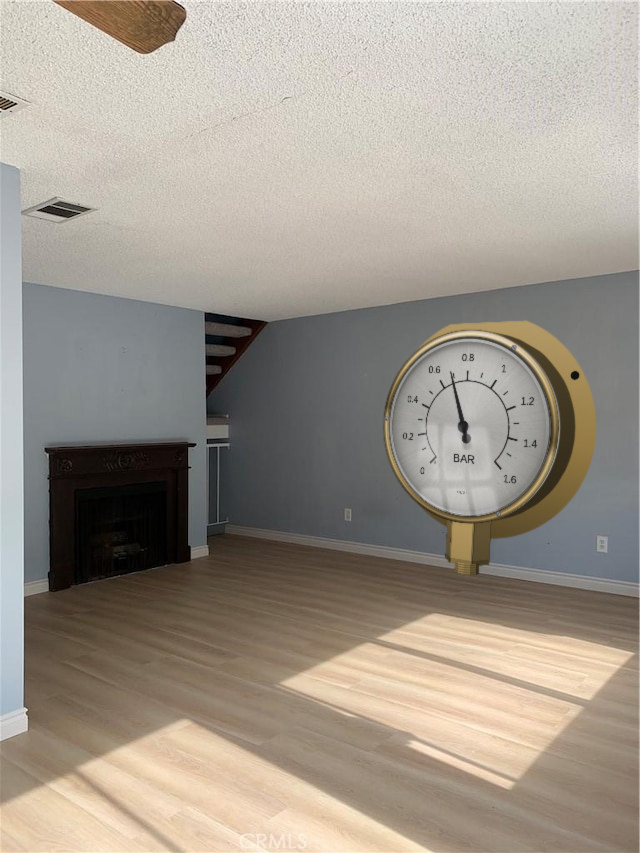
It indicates **0.7** bar
